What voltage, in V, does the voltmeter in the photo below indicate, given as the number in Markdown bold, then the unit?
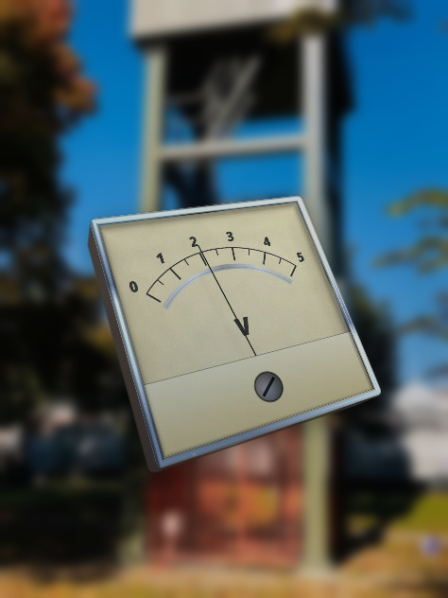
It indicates **2** V
